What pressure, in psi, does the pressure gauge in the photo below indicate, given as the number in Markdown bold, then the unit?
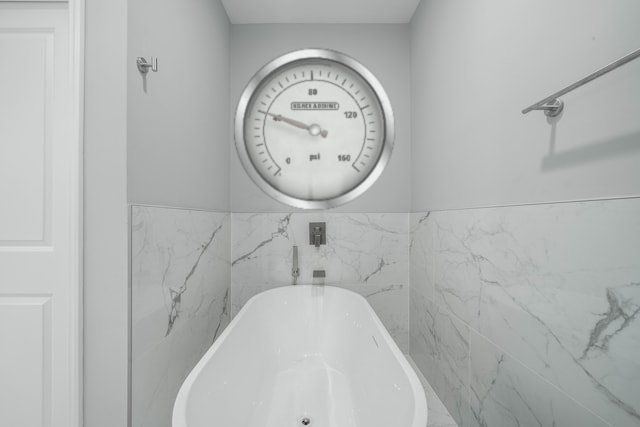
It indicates **40** psi
